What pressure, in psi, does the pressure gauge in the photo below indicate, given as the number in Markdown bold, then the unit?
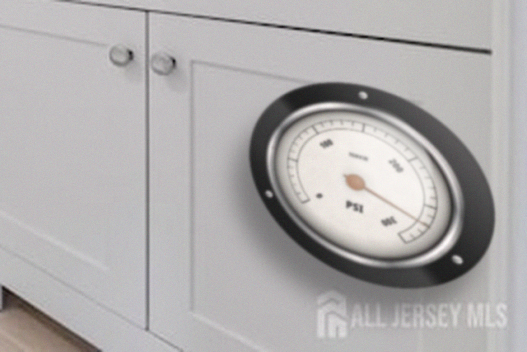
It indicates **270** psi
